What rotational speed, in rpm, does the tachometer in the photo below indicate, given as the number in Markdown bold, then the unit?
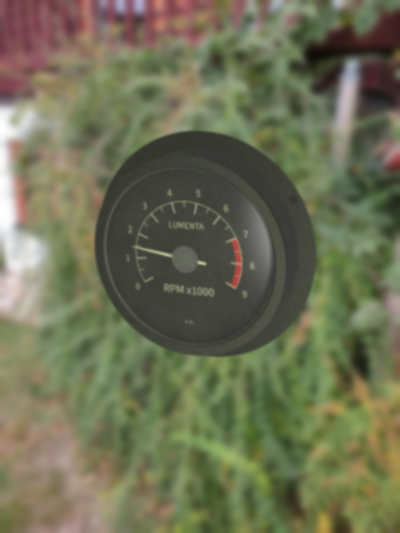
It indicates **1500** rpm
